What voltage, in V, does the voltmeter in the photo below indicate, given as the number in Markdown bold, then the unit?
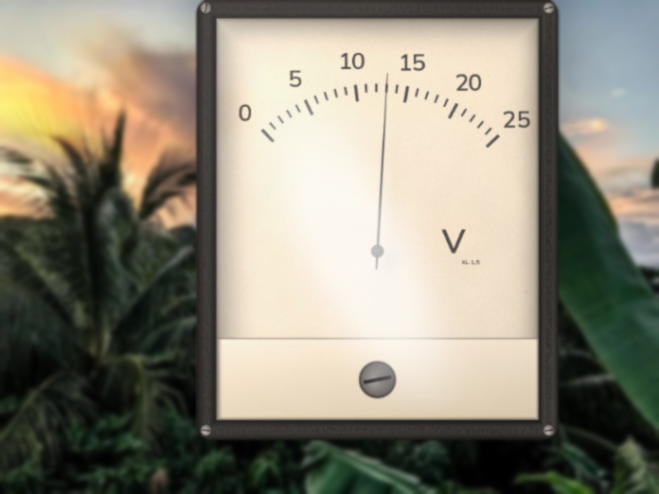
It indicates **13** V
